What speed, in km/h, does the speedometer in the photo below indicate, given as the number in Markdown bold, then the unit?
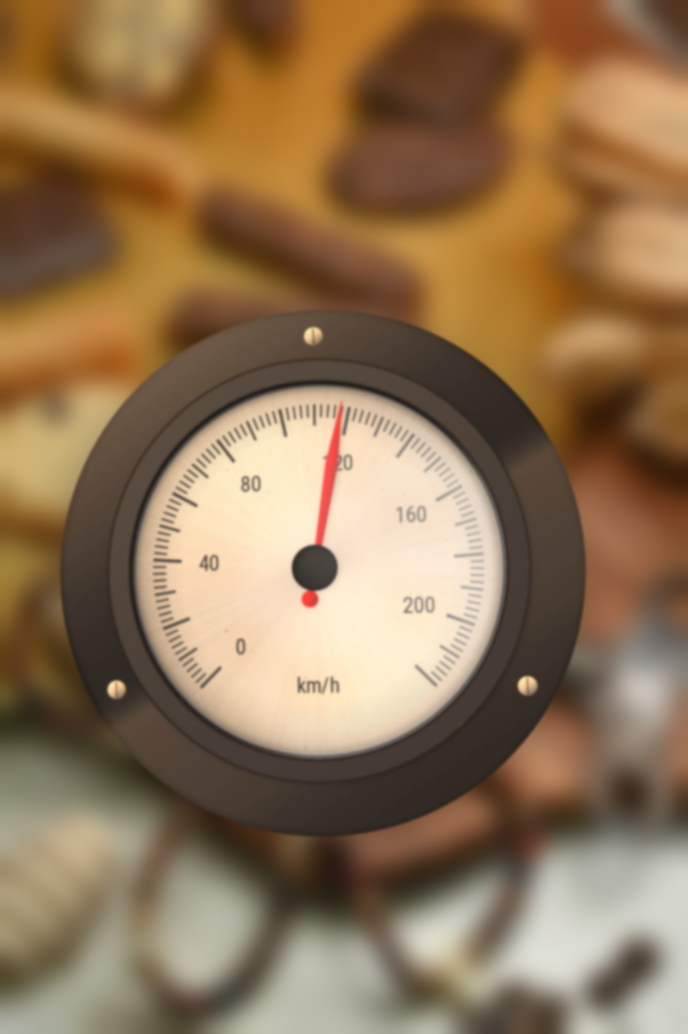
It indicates **118** km/h
